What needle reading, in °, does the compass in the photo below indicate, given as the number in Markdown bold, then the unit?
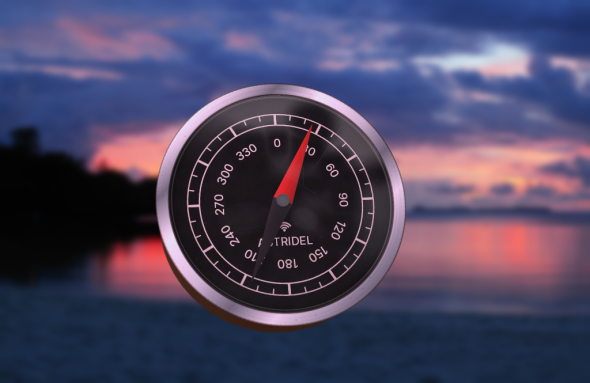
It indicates **25** °
